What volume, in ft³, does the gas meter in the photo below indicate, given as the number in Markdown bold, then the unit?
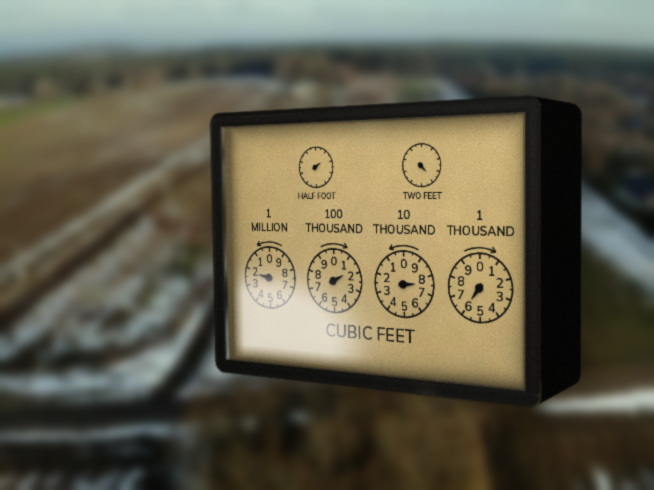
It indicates **217600** ft³
